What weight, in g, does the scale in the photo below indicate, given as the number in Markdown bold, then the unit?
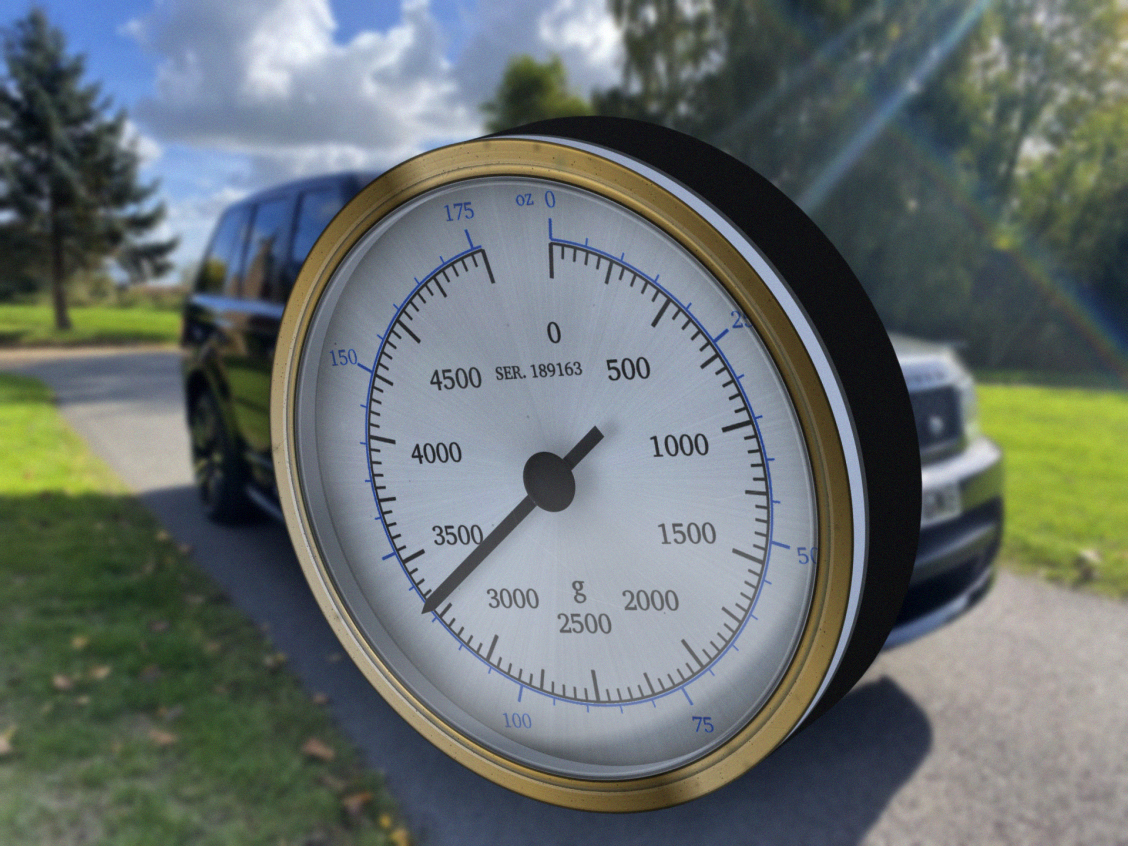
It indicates **3300** g
